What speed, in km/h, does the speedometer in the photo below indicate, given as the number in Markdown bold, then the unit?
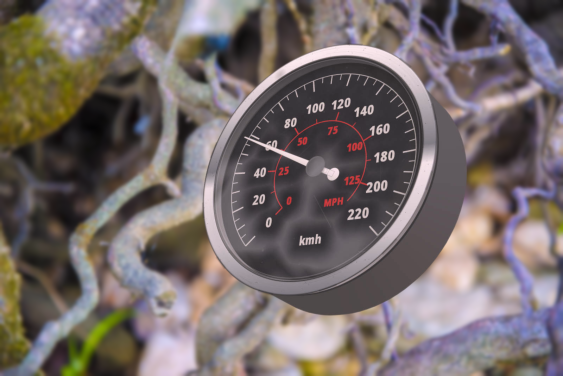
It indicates **57.5** km/h
